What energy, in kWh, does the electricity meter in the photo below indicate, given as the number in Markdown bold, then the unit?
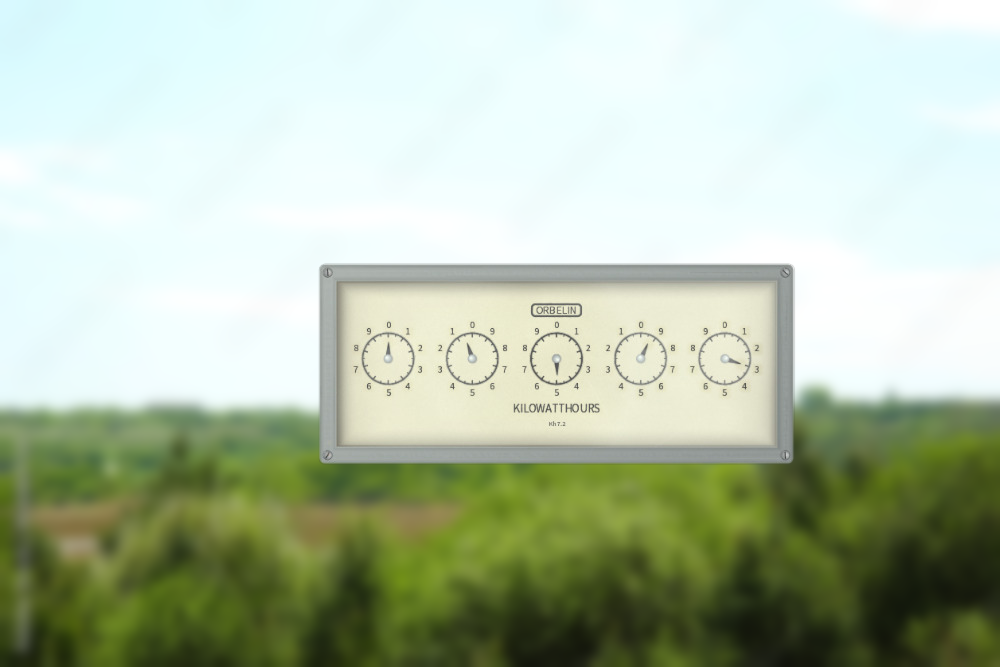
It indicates **493** kWh
